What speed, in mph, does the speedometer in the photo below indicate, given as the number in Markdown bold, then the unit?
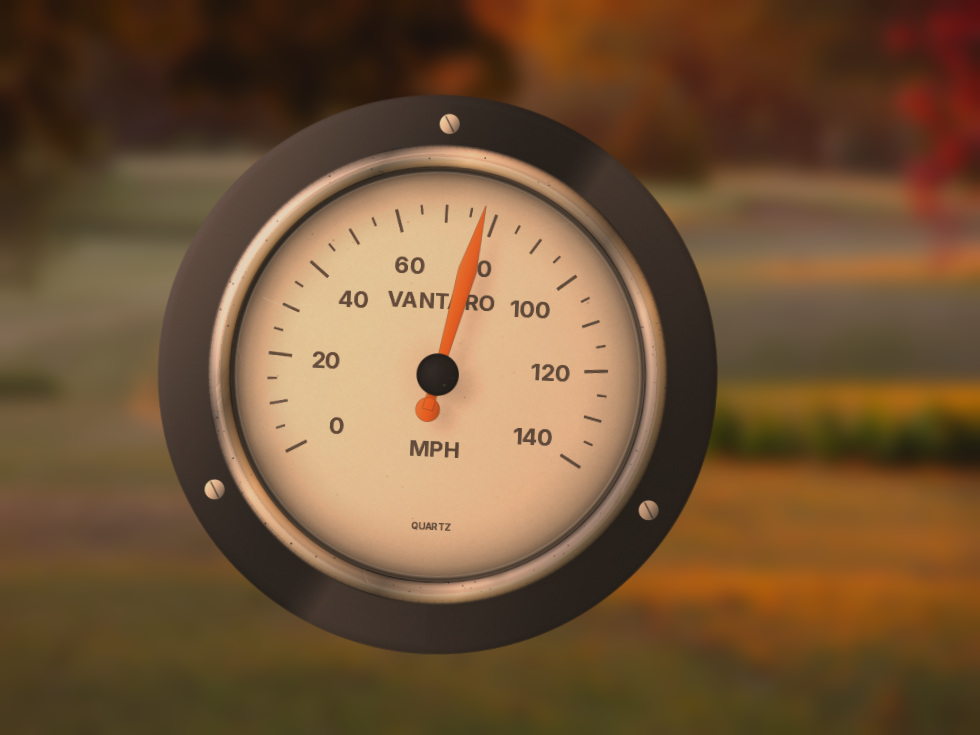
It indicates **77.5** mph
